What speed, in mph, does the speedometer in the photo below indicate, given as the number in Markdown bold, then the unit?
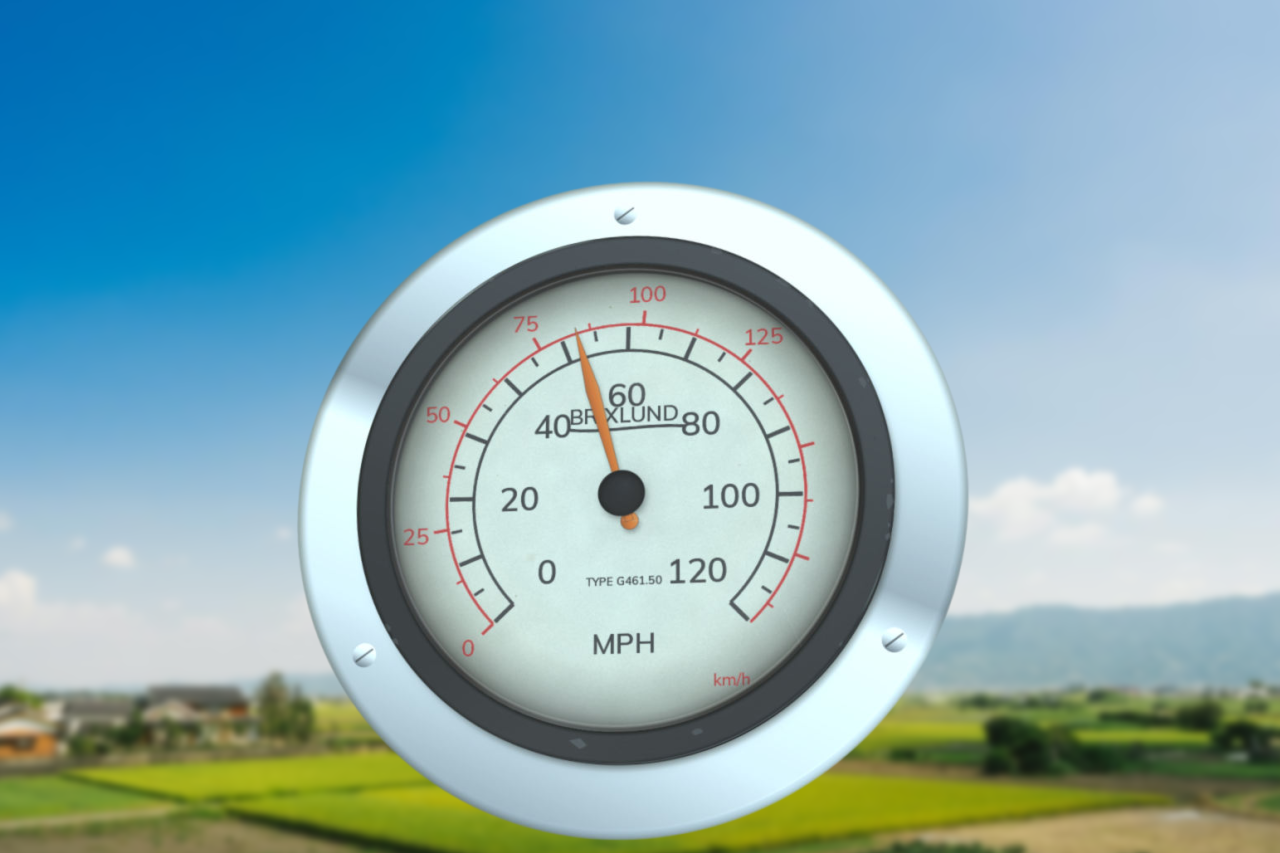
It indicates **52.5** mph
